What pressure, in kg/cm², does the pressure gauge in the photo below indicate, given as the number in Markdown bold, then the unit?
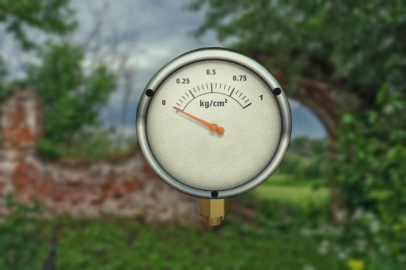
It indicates **0** kg/cm²
